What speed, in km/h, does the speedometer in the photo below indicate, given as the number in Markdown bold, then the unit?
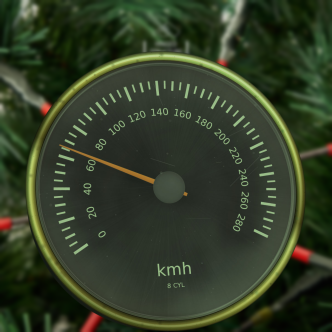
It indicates **65** km/h
